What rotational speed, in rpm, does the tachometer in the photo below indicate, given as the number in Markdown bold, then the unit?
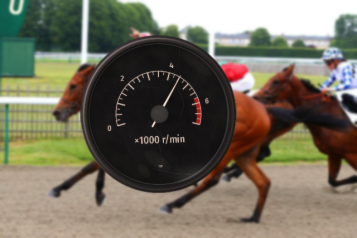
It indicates **4500** rpm
